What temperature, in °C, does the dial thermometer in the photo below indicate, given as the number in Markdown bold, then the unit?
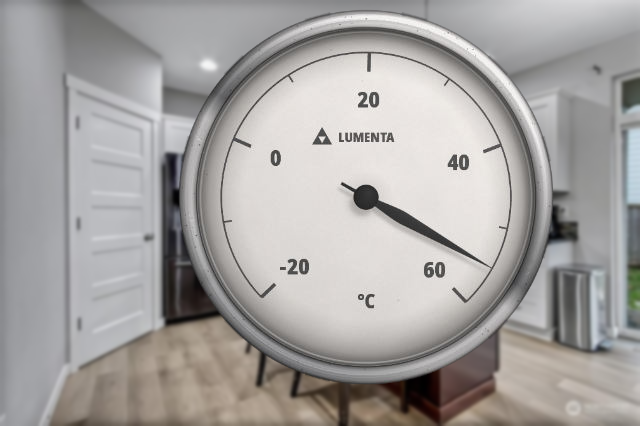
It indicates **55** °C
